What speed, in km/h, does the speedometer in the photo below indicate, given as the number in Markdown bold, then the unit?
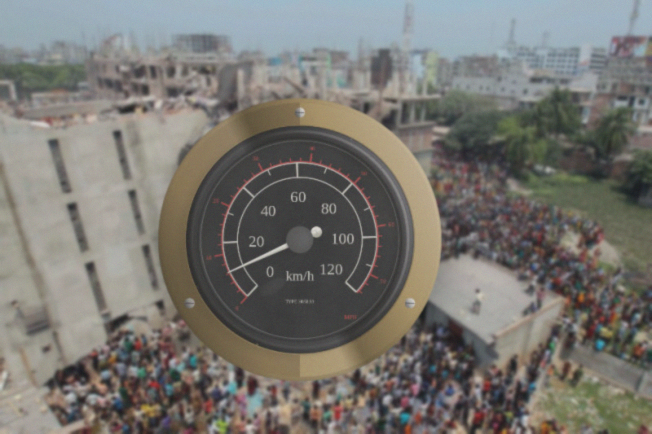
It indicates **10** km/h
